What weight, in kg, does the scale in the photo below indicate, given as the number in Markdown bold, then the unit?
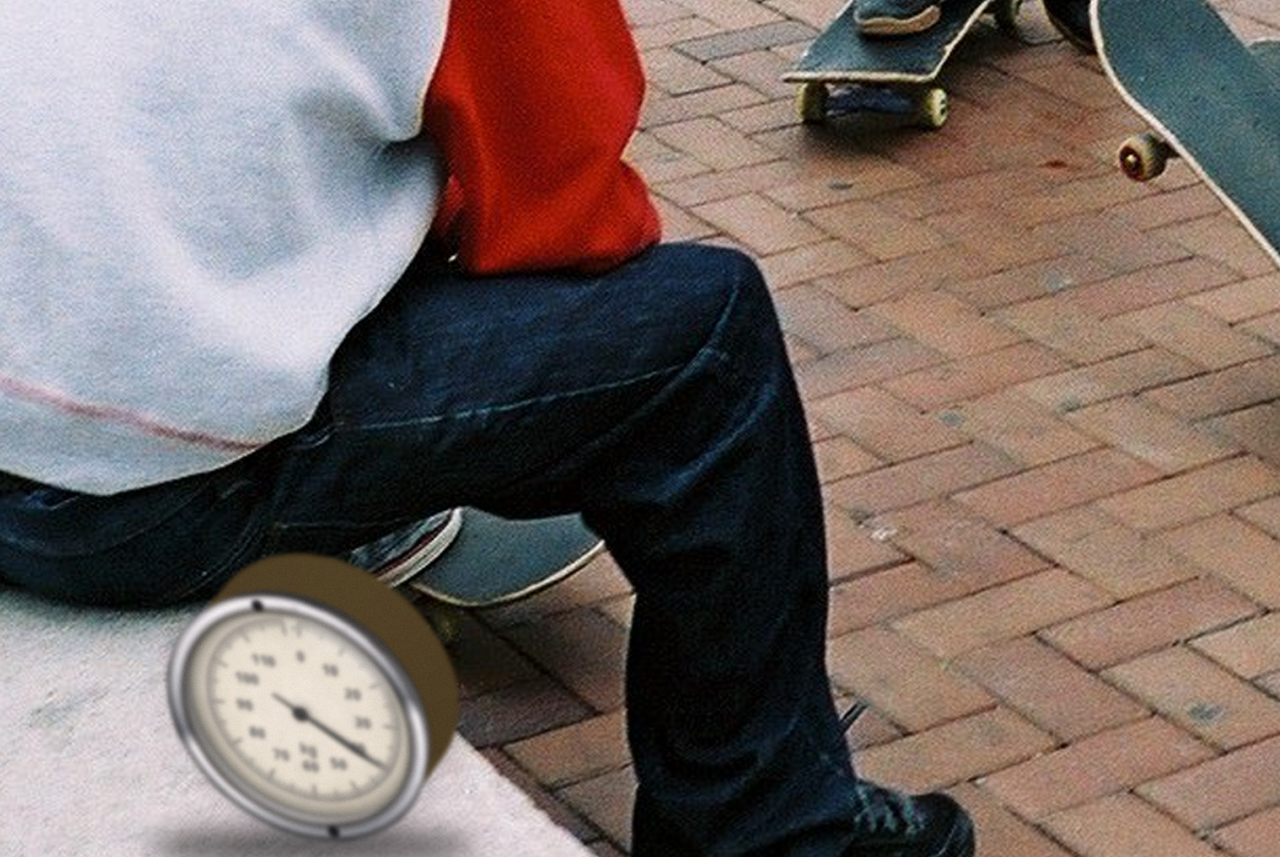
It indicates **40** kg
